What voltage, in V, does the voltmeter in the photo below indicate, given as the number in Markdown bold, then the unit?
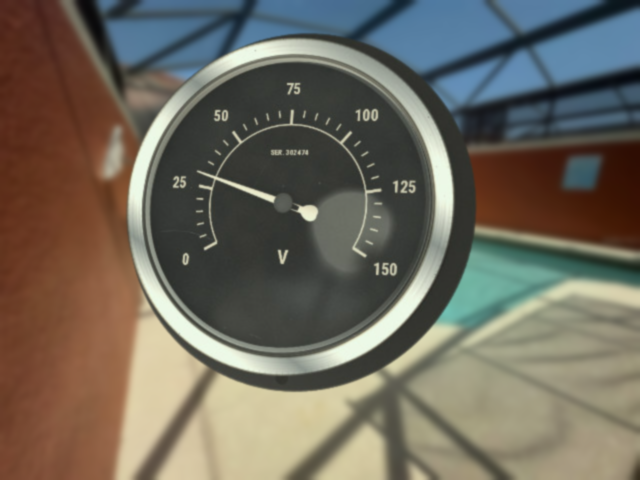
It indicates **30** V
